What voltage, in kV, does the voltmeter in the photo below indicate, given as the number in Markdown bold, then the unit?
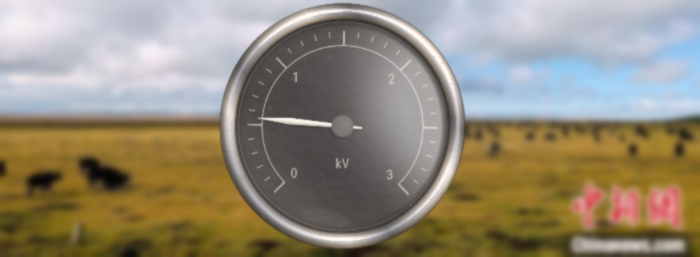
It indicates **0.55** kV
